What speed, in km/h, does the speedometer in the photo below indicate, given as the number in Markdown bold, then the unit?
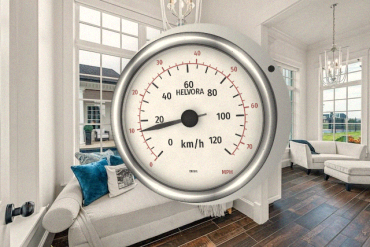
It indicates **15** km/h
